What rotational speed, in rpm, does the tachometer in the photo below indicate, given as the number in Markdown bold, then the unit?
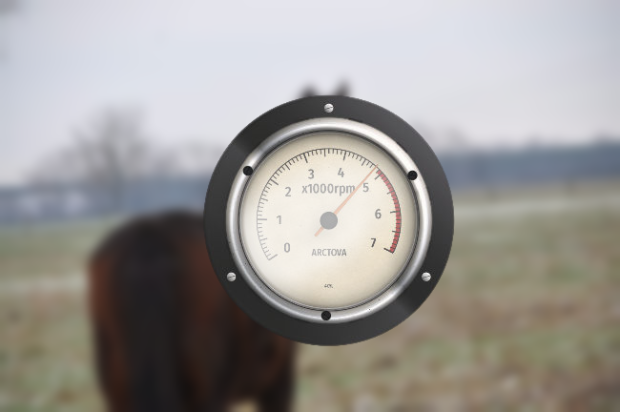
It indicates **4800** rpm
